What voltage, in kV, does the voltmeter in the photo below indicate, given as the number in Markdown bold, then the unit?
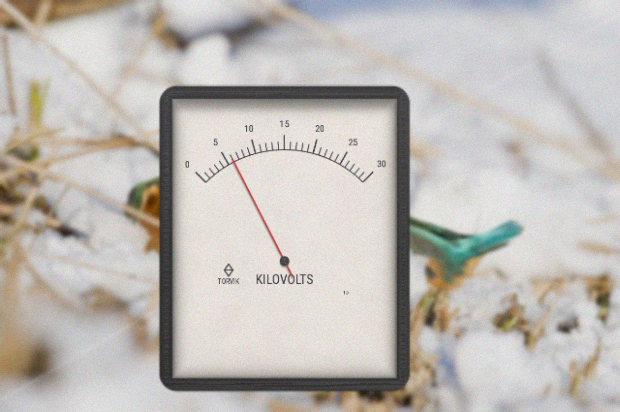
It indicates **6** kV
